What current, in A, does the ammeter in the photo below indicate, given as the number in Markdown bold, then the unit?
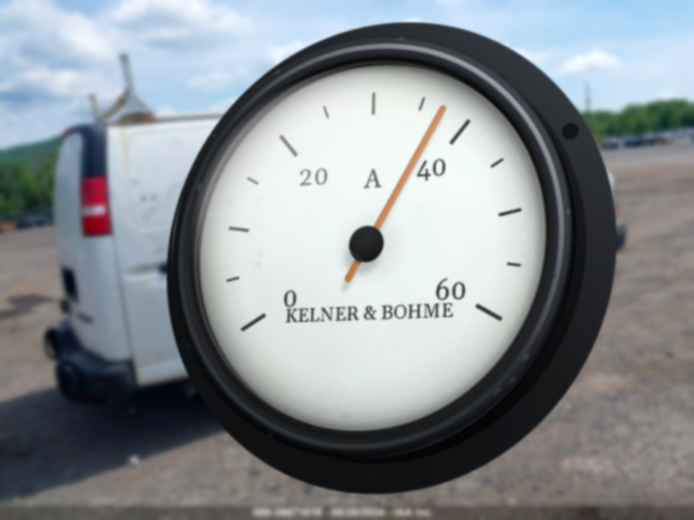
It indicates **37.5** A
